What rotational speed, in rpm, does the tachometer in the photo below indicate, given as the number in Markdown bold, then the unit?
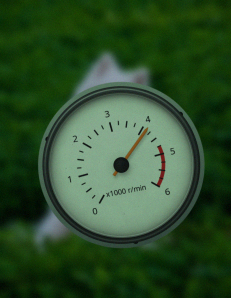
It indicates **4125** rpm
